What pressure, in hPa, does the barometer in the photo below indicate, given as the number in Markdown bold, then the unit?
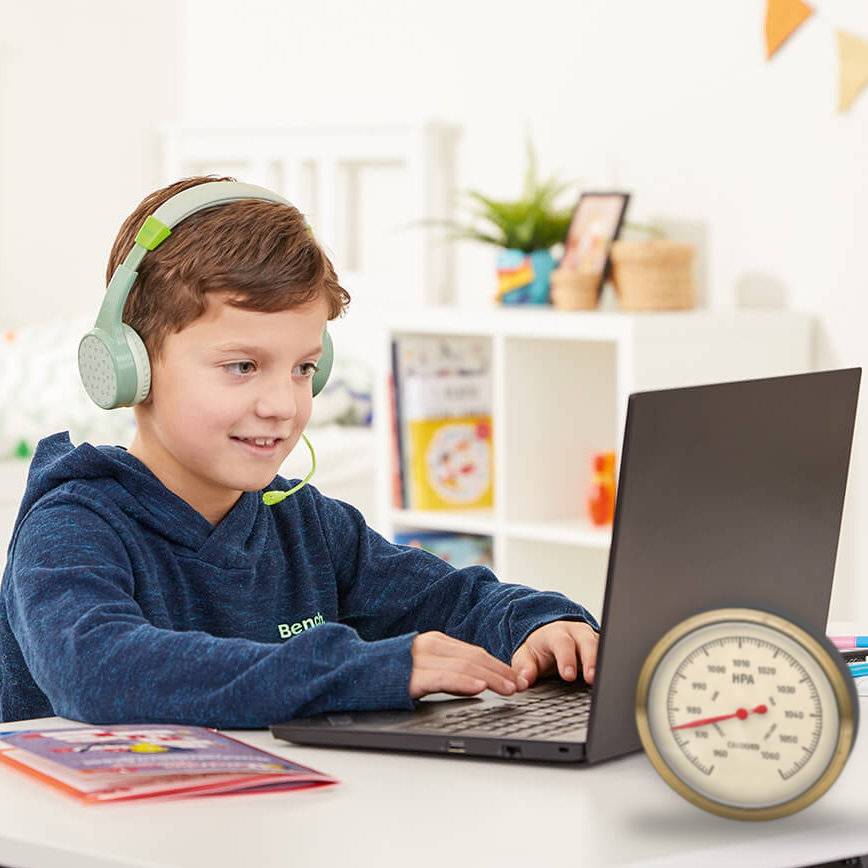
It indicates **975** hPa
